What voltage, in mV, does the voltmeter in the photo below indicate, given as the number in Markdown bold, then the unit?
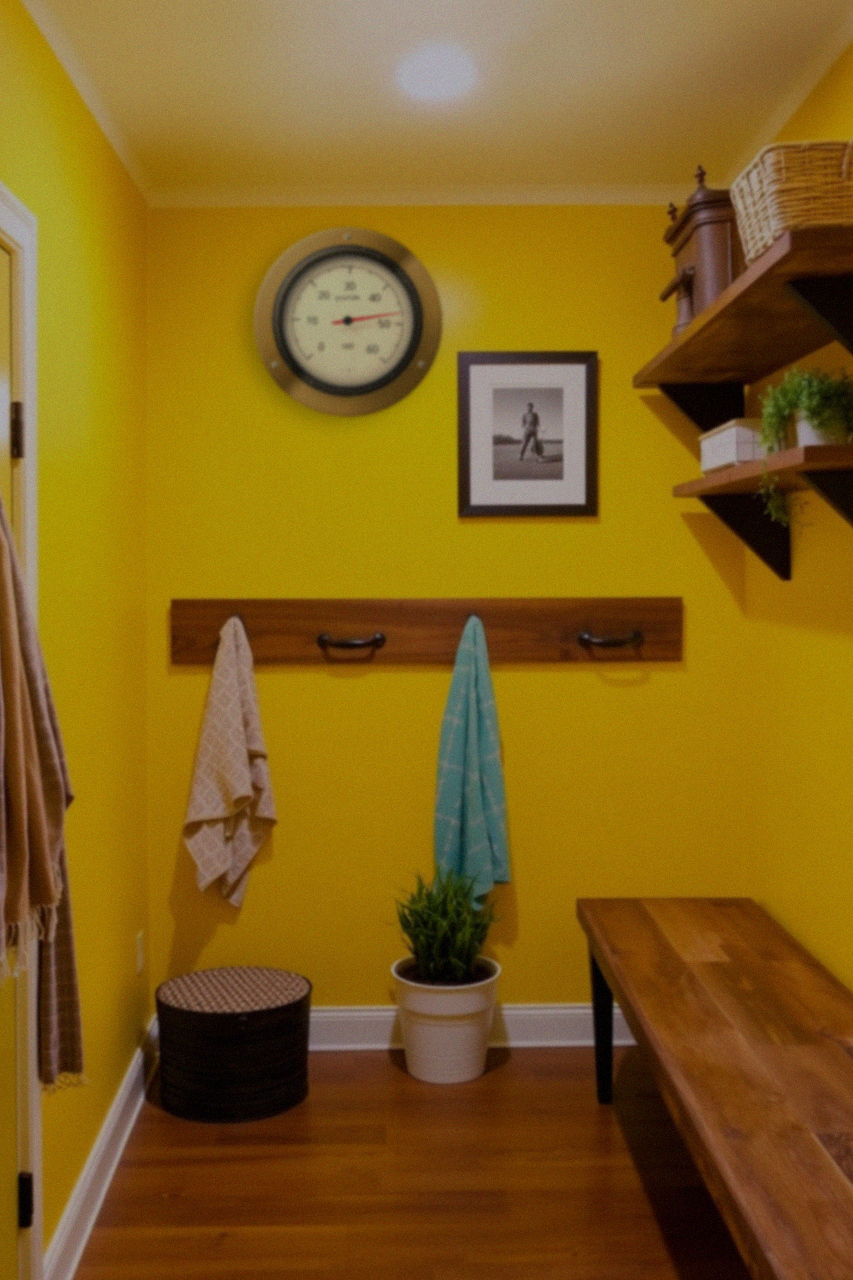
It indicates **47.5** mV
